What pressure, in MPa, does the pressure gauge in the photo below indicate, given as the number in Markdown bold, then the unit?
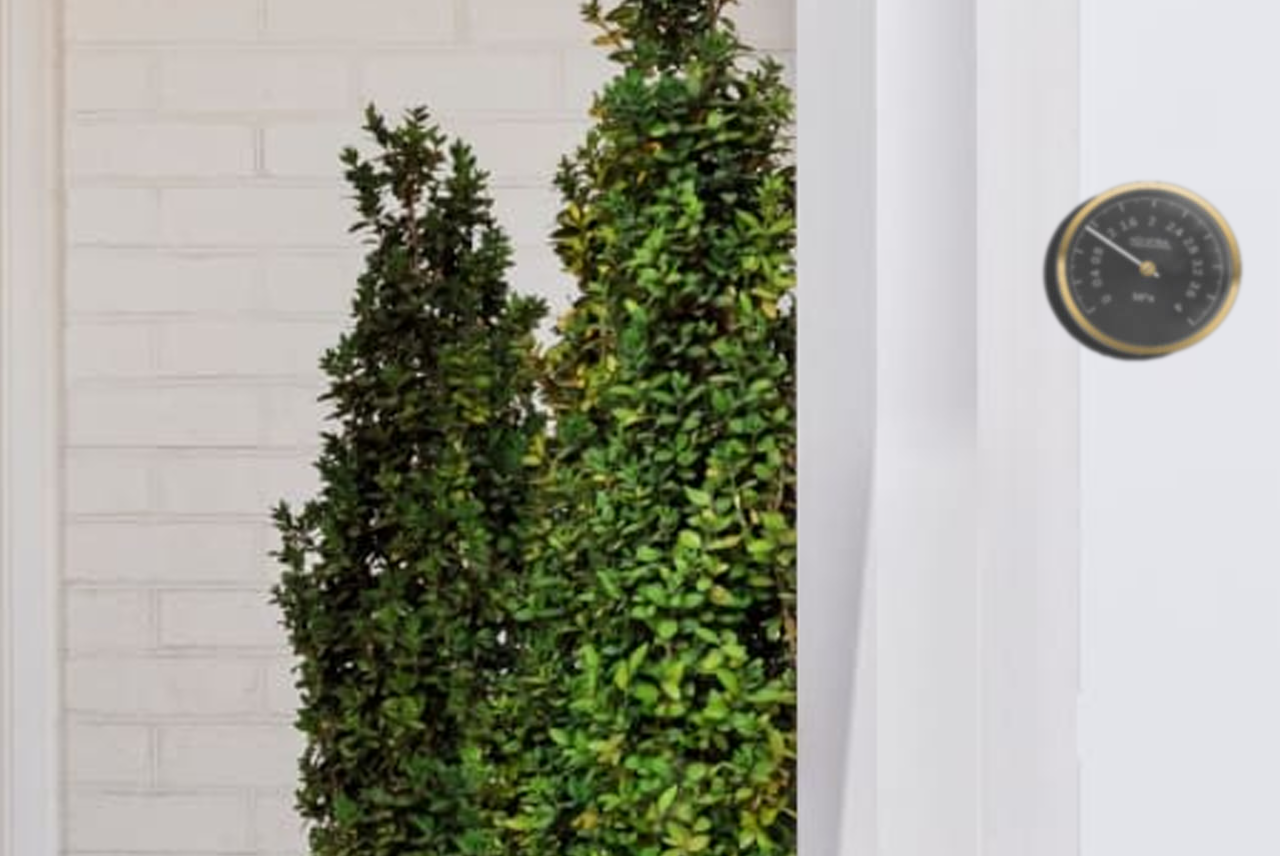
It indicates **1.1** MPa
